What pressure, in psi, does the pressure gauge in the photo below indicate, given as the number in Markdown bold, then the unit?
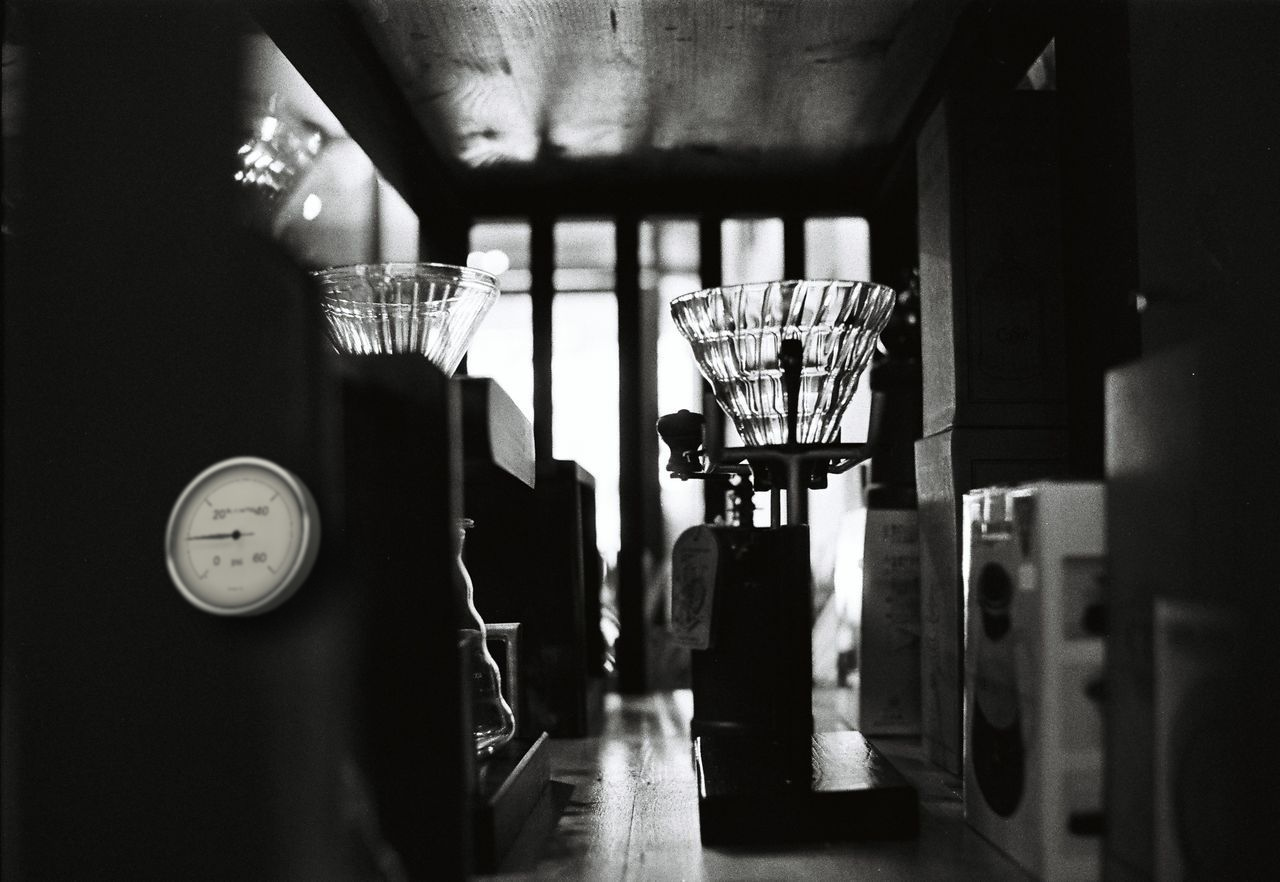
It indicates **10** psi
